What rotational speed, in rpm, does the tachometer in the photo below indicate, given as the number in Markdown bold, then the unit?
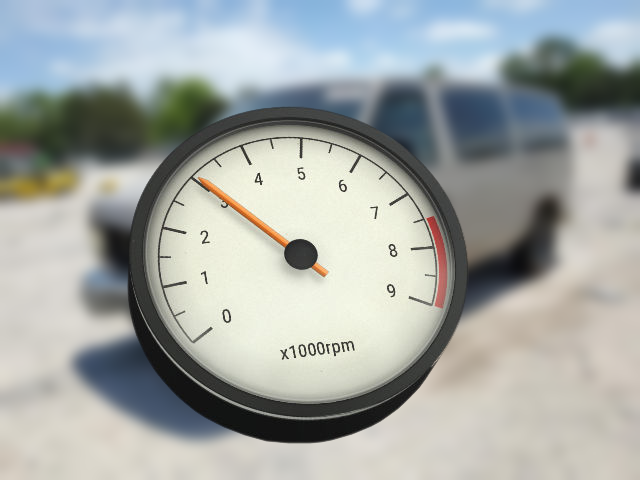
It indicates **3000** rpm
